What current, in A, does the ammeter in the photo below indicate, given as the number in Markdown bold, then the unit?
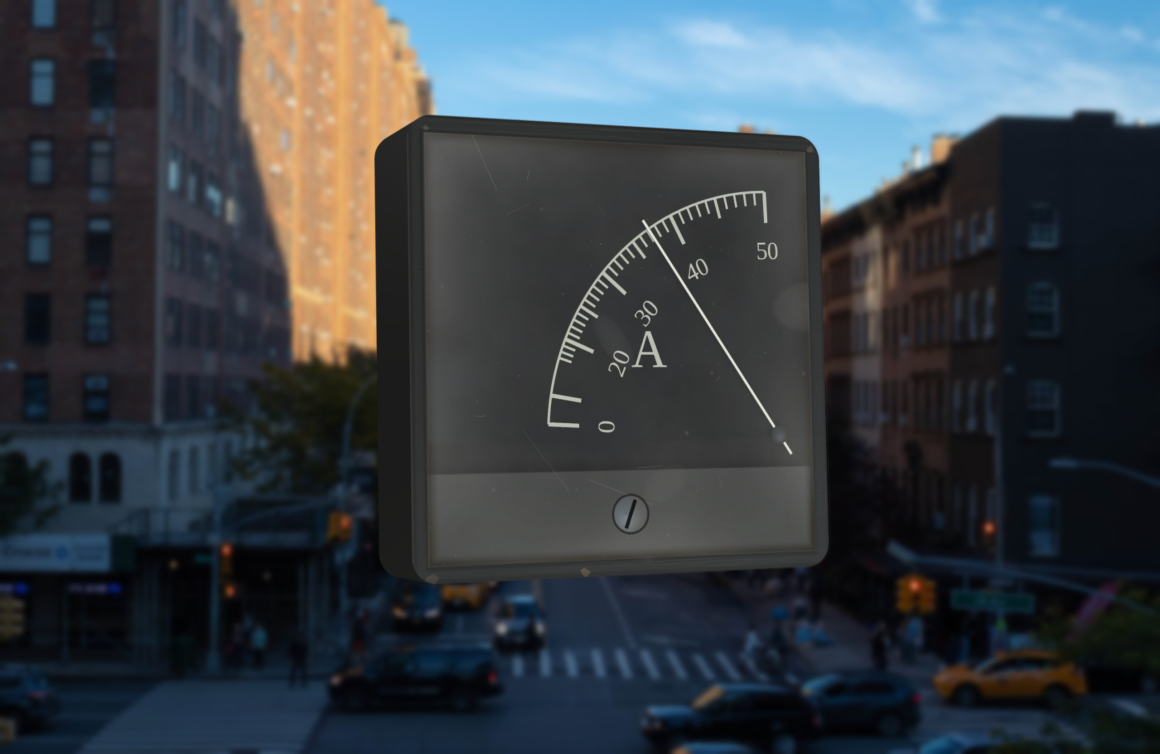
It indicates **37** A
